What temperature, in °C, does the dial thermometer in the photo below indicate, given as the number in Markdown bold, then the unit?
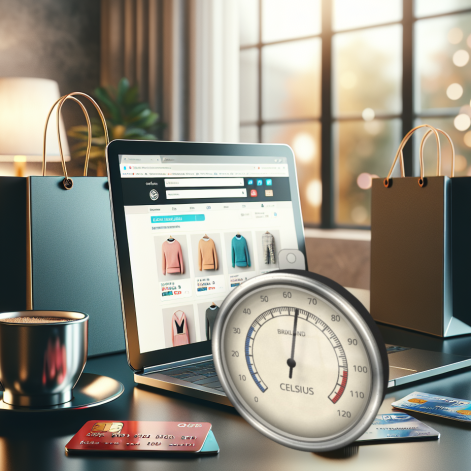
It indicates **65** °C
